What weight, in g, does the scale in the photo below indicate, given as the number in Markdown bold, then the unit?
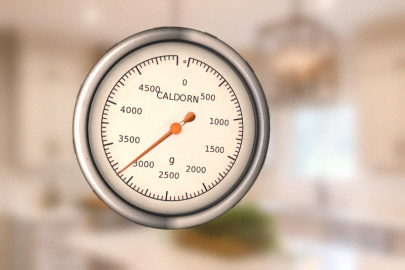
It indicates **3150** g
